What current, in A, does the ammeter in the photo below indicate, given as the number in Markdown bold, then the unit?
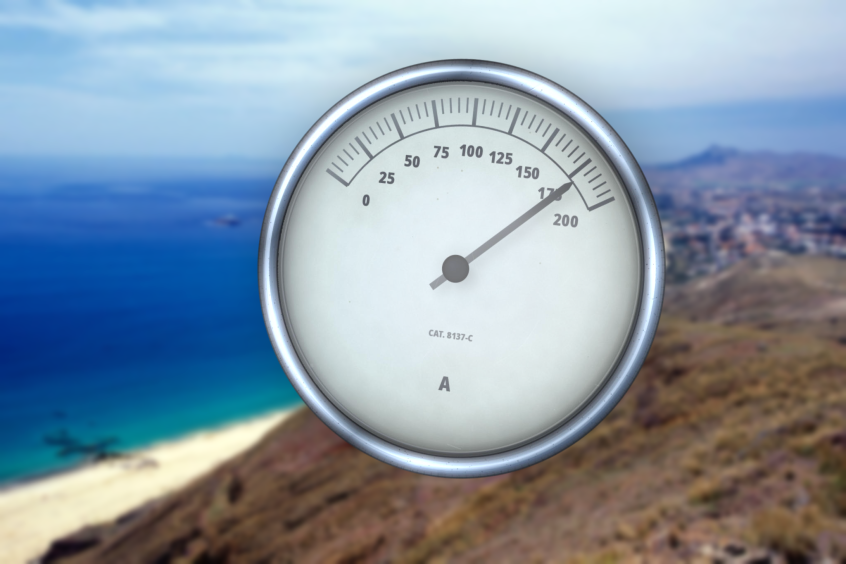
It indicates **180** A
